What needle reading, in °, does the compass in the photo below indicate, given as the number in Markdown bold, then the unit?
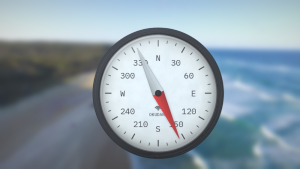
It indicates **155** °
